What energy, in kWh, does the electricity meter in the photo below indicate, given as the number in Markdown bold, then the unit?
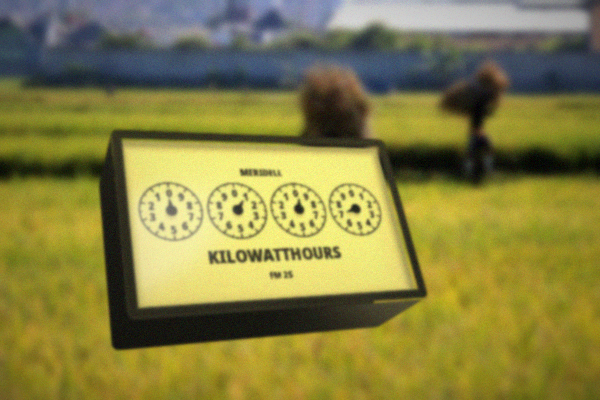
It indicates **97** kWh
